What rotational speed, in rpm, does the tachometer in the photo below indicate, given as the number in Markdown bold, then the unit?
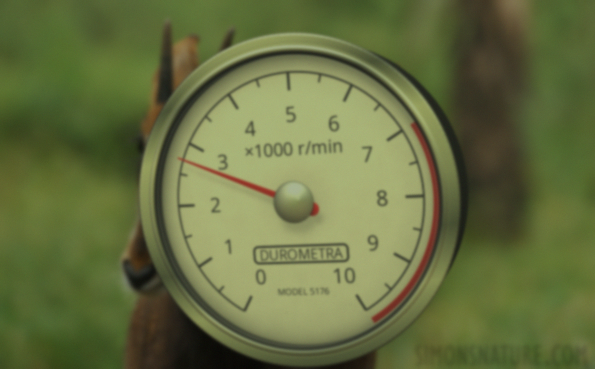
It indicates **2750** rpm
